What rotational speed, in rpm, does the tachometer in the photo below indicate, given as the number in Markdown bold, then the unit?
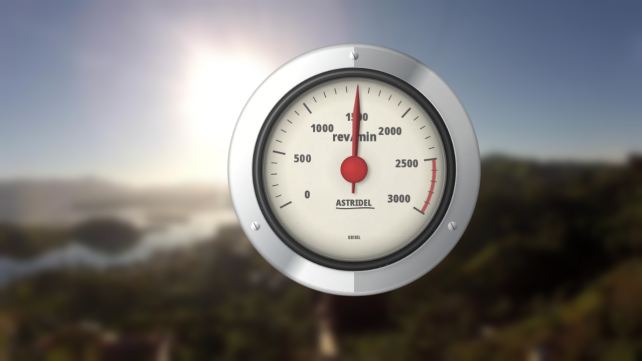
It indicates **1500** rpm
